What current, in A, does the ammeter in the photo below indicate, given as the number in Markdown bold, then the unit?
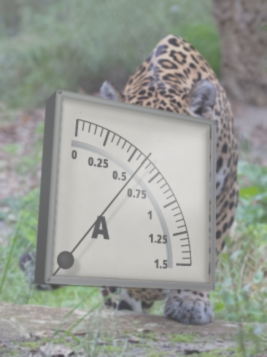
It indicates **0.6** A
